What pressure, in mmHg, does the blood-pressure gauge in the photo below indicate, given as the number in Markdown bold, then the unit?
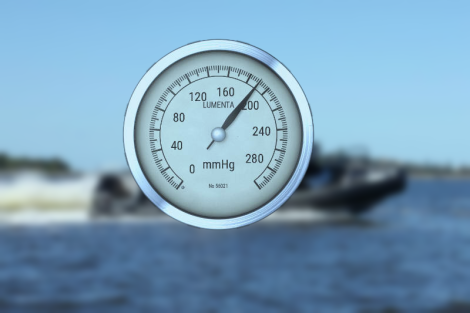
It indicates **190** mmHg
